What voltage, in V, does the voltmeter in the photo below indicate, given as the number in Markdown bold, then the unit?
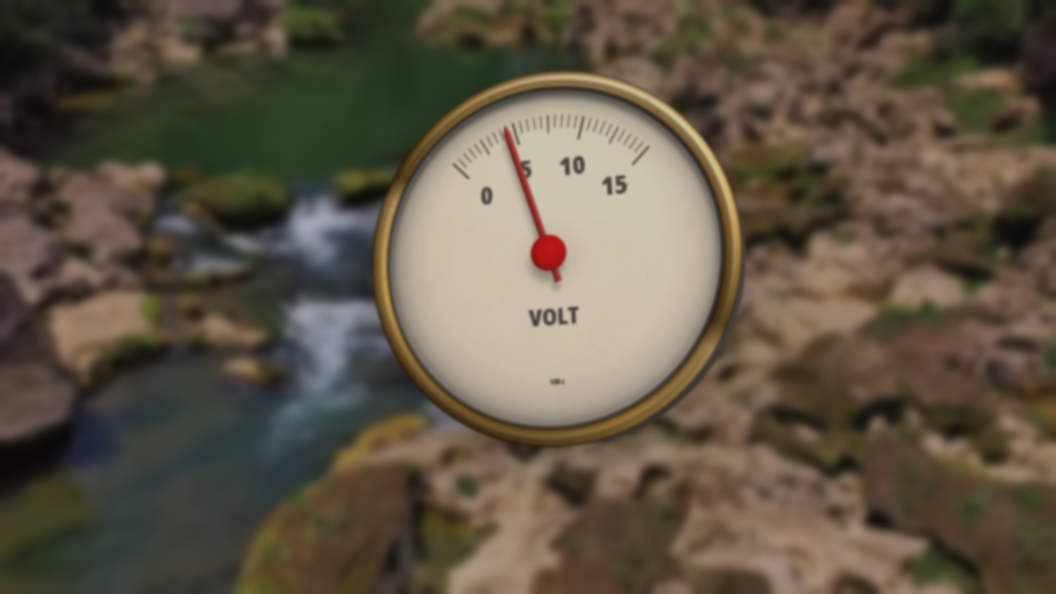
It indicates **4.5** V
